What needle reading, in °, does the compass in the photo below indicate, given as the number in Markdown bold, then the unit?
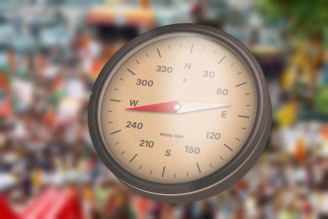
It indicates **260** °
